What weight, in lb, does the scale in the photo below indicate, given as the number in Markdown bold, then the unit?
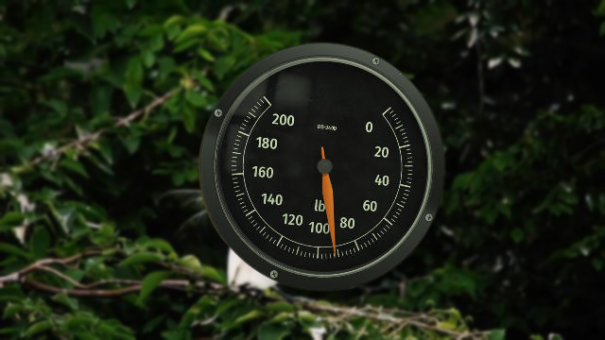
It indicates **92** lb
